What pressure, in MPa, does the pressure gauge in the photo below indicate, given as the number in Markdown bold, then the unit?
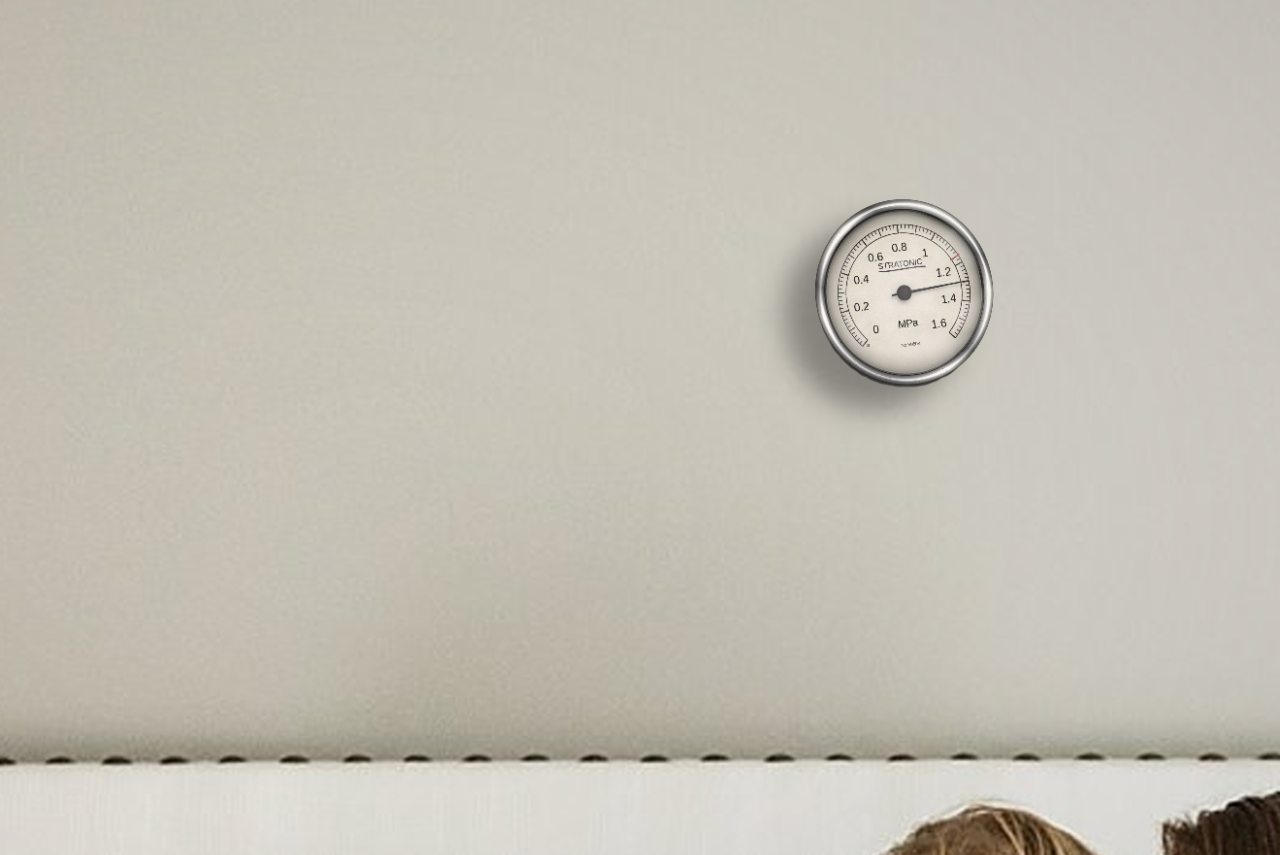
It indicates **1.3** MPa
